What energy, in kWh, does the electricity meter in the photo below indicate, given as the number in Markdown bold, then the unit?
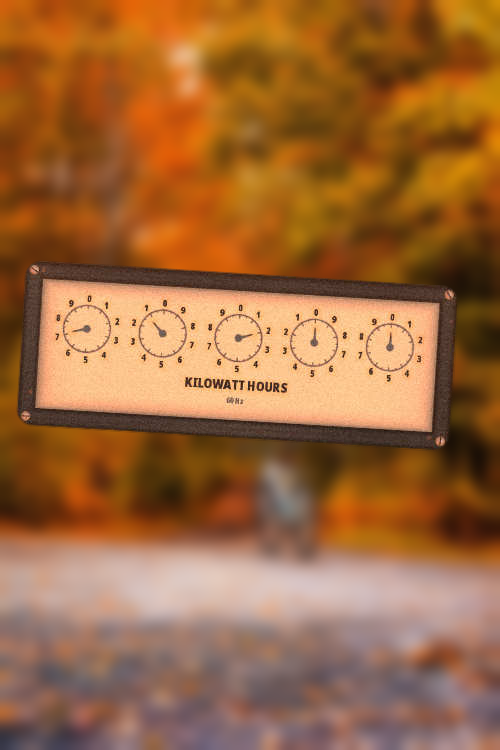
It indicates **71200** kWh
